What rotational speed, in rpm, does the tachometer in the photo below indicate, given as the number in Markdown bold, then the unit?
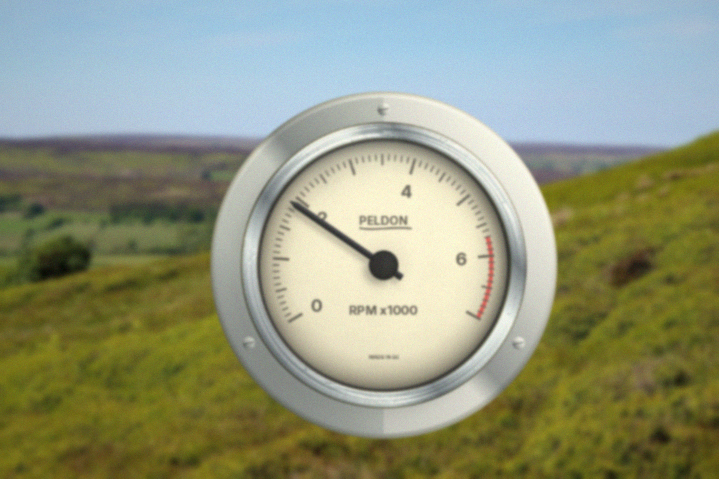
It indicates **1900** rpm
